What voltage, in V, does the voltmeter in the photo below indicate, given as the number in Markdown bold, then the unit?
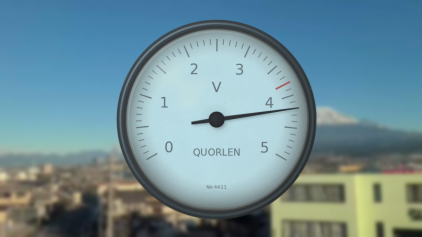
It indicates **4.2** V
